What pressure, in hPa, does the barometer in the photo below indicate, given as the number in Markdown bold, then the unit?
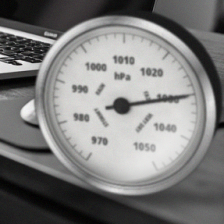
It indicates **1030** hPa
